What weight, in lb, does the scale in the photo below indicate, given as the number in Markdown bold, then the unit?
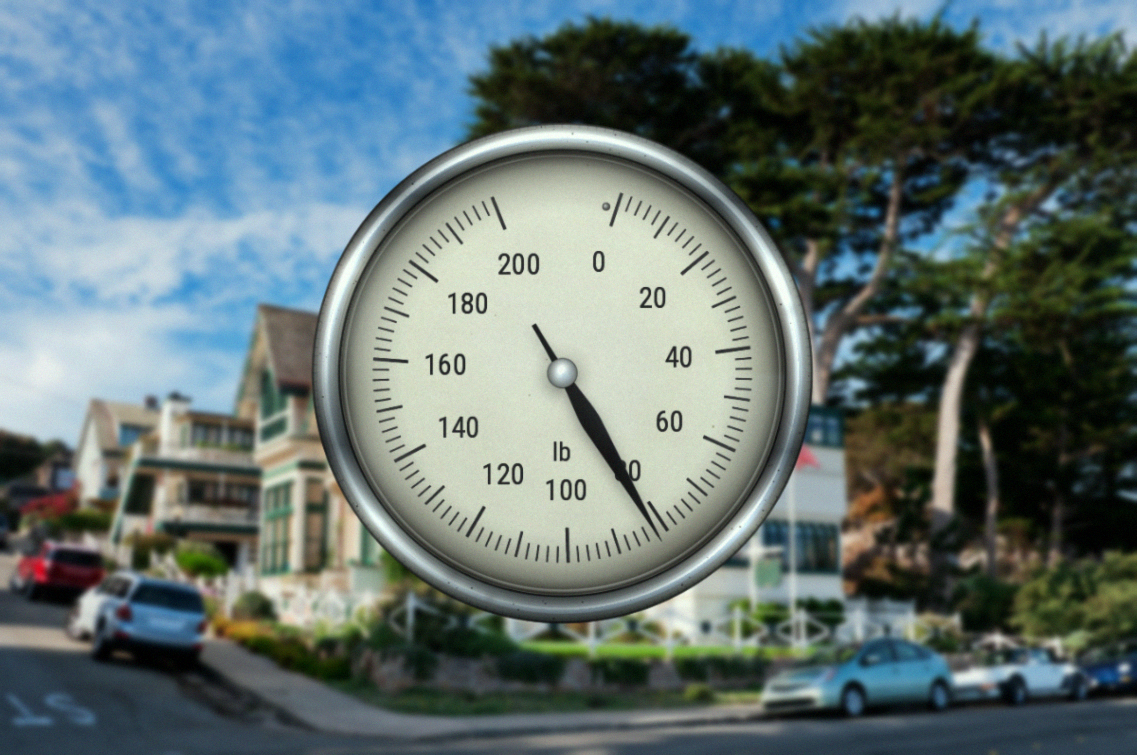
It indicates **82** lb
